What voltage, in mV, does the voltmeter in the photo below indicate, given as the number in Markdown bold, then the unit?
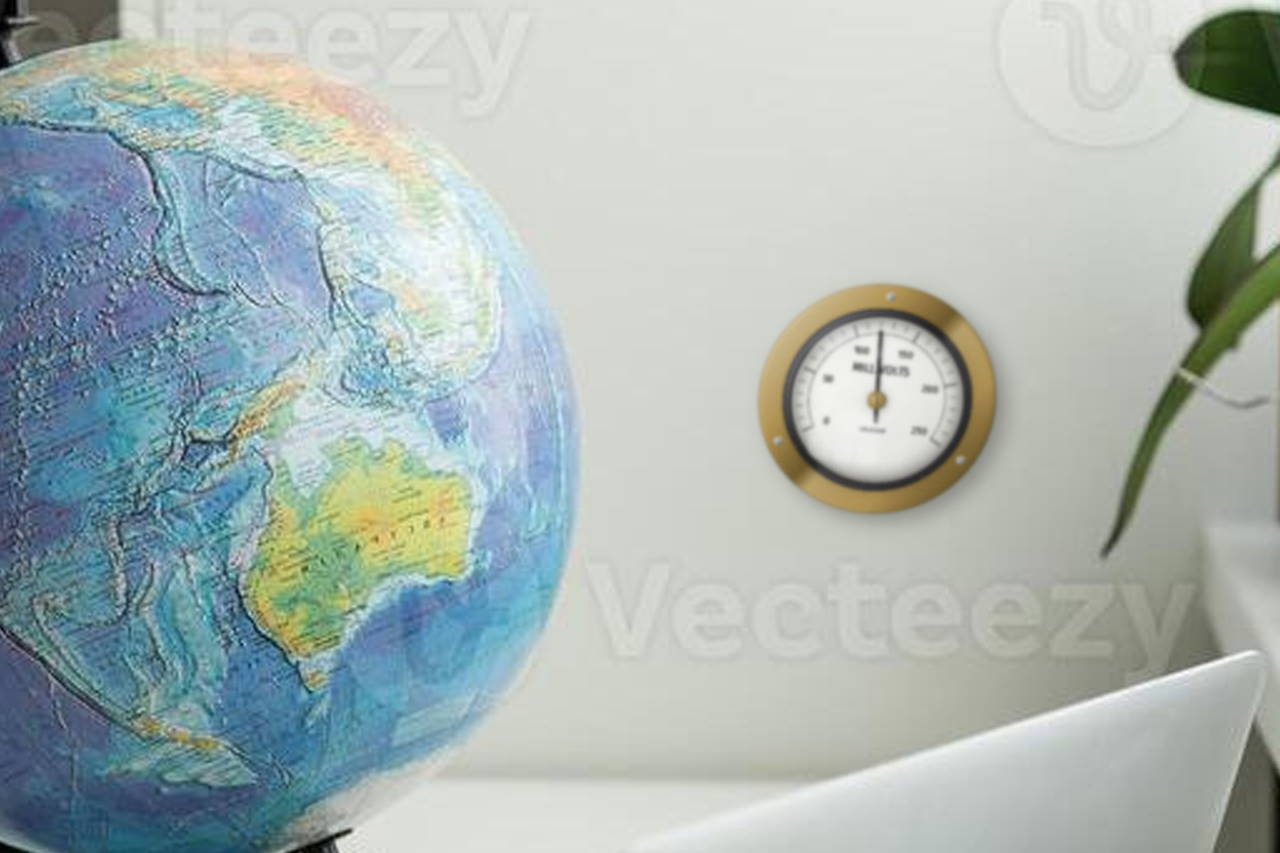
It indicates **120** mV
